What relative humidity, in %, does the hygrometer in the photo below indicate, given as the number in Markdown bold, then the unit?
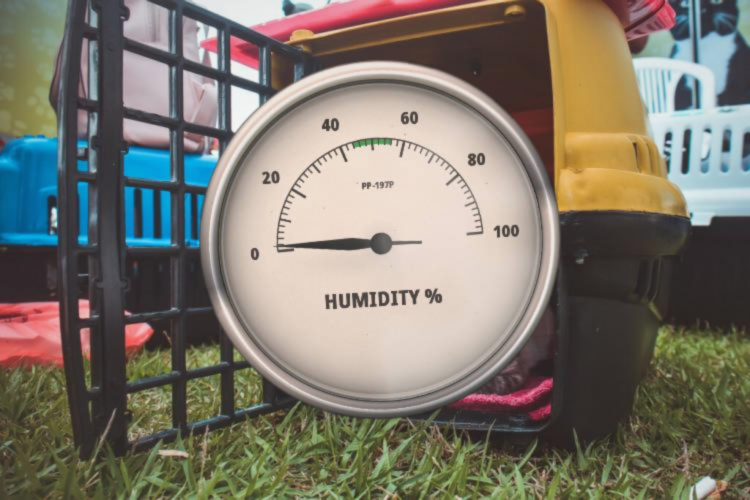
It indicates **2** %
